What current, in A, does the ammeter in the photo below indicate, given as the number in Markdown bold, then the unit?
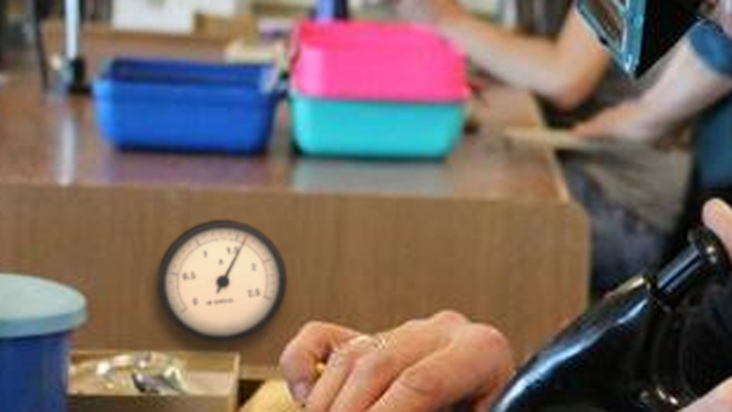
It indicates **1.6** A
